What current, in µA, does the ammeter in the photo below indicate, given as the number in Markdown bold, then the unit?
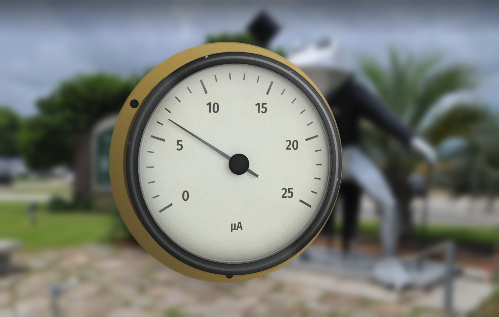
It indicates **6.5** µA
